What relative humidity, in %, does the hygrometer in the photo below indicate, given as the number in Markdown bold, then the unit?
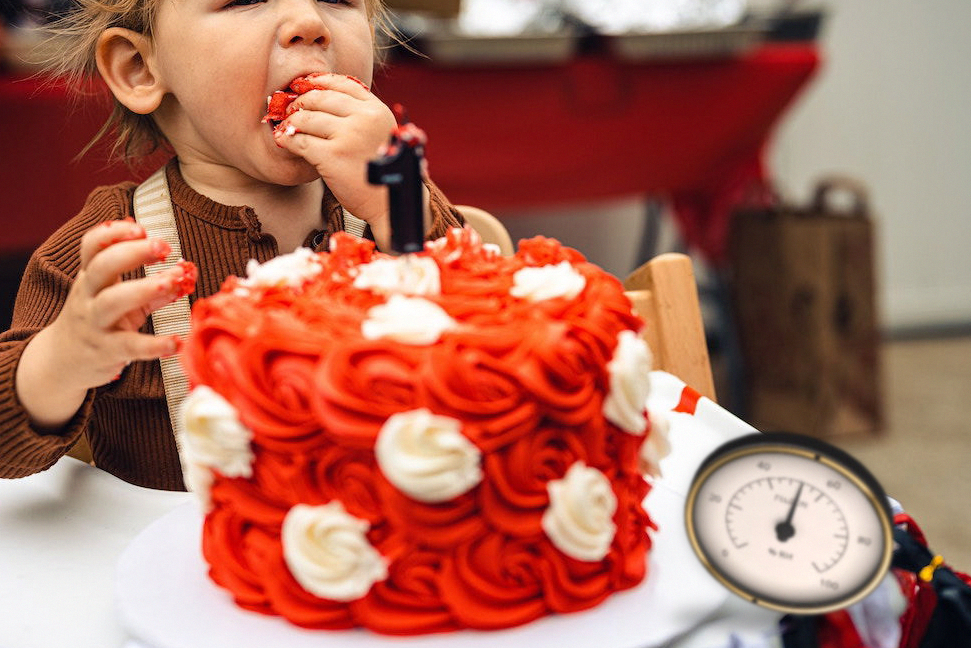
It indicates **52** %
